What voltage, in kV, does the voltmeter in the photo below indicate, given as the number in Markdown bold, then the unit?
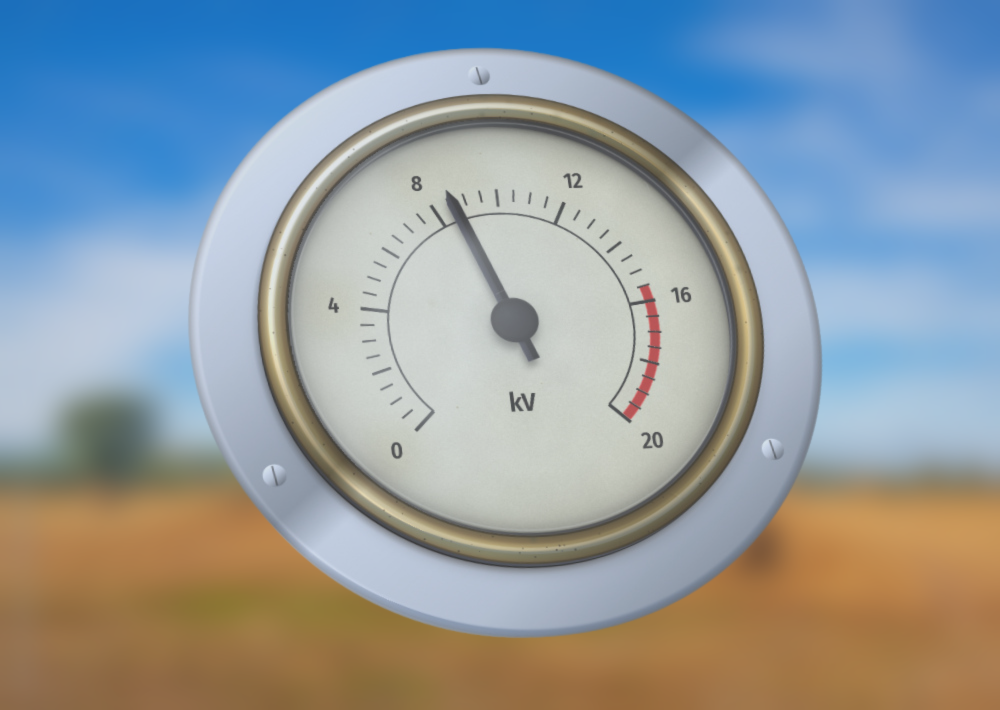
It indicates **8.5** kV
